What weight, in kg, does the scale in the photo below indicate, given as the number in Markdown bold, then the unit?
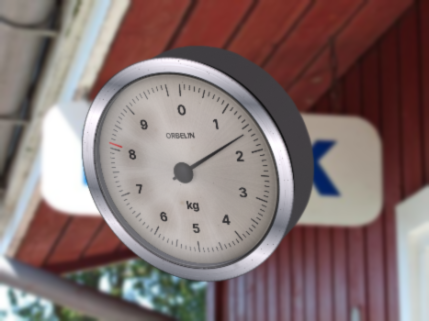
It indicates **1.6** kg
